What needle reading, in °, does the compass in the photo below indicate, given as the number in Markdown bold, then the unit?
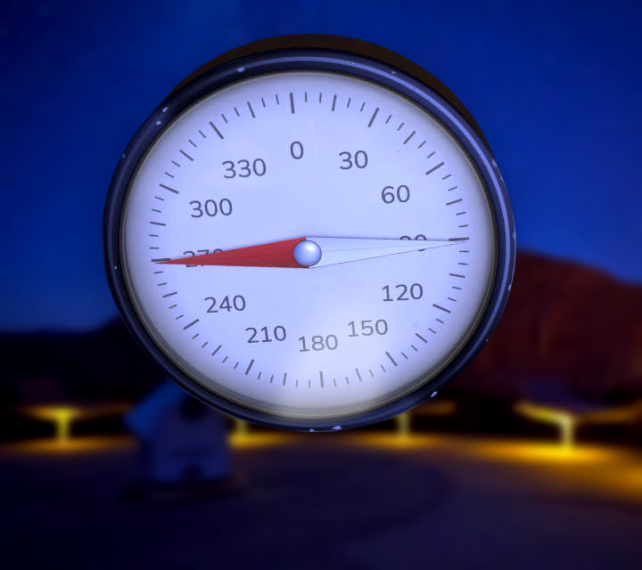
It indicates **270** °
